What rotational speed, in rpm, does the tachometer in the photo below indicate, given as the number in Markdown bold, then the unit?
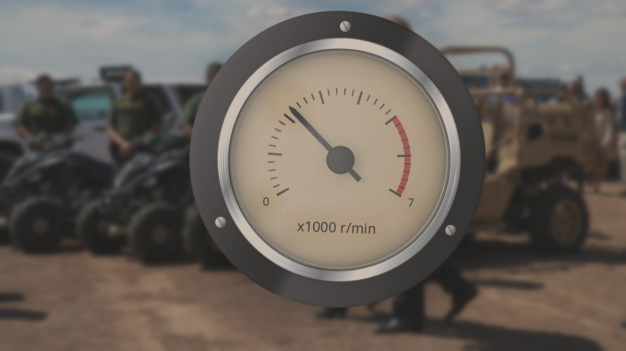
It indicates **2200** rpm
